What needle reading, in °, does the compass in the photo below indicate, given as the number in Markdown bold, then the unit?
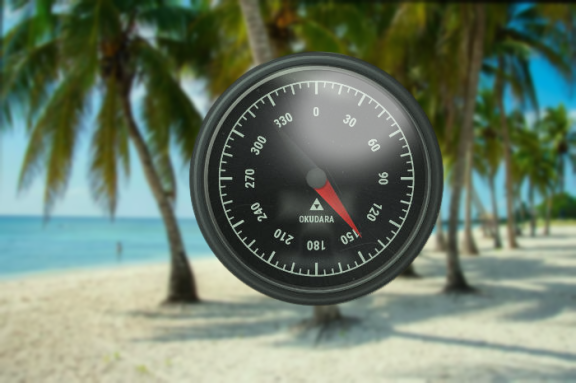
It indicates **142.5** °
